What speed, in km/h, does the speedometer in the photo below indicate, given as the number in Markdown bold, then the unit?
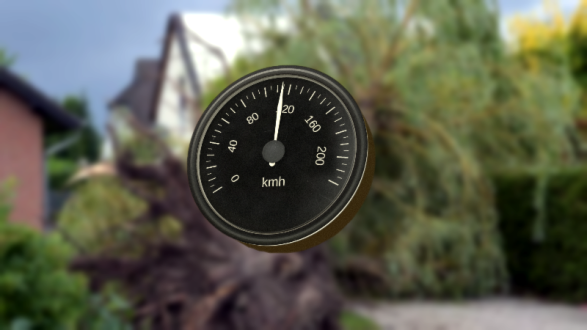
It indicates **115** km/h
